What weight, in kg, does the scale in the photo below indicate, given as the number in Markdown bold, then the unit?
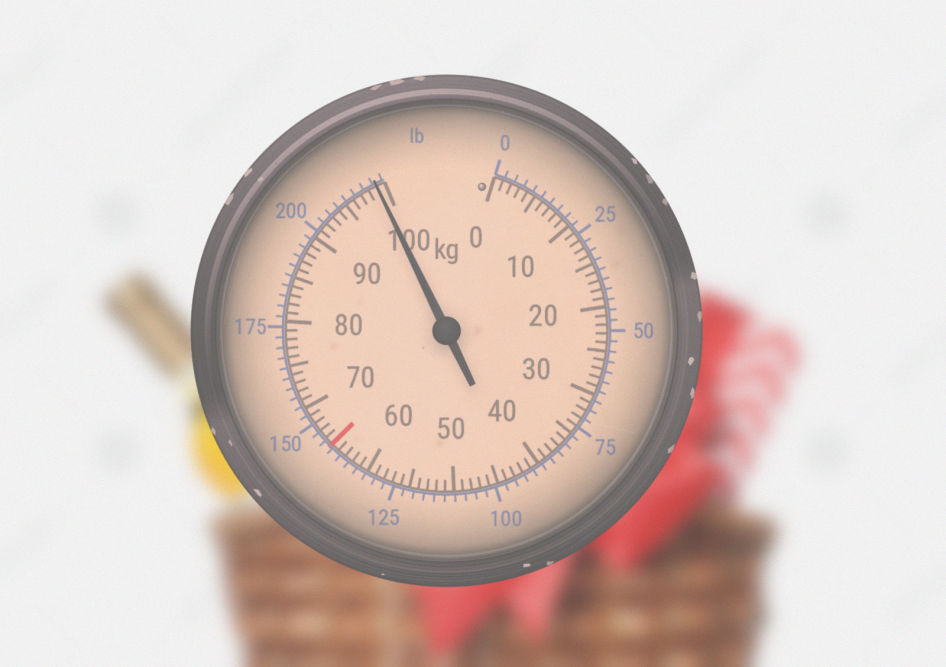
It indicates **99** kg
